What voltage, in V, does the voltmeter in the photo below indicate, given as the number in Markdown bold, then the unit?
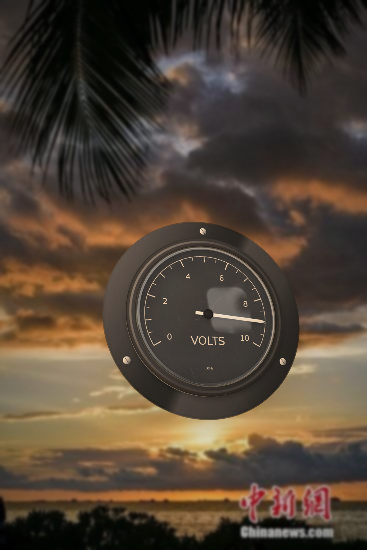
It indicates **9** V
